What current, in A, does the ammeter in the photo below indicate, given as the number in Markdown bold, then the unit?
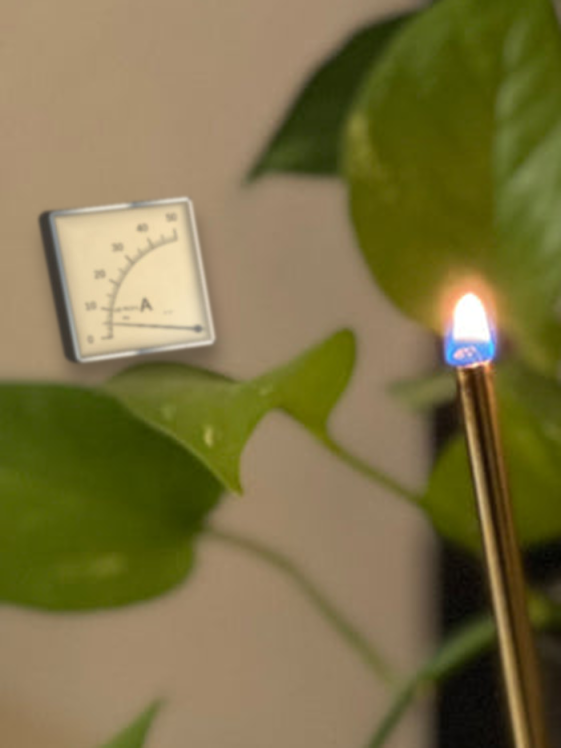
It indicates **5** A
